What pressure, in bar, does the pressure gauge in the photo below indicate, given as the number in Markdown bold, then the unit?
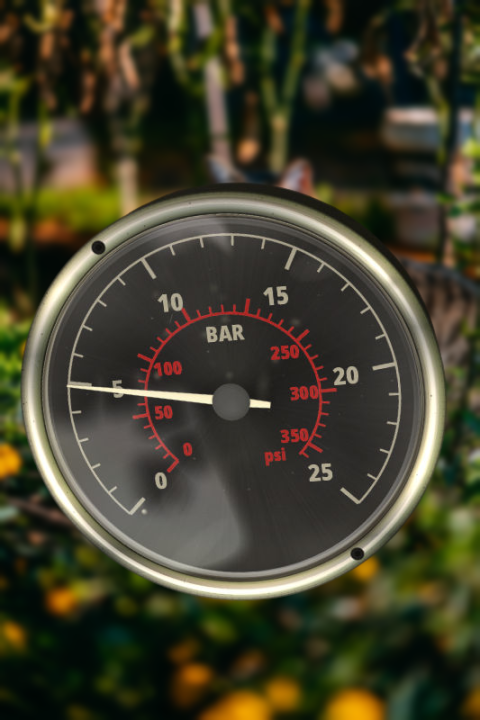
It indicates **5** bar
